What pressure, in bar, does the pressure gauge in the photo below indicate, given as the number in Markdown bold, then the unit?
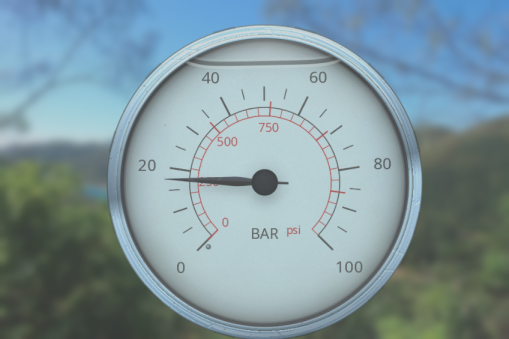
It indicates **17.5** bar
